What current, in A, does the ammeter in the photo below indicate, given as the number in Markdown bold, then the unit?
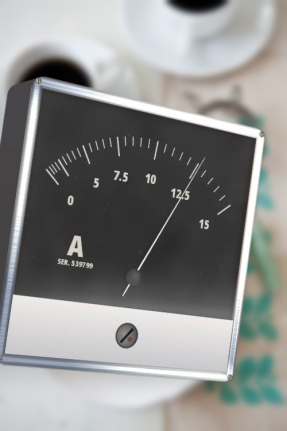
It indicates **12.5** A
